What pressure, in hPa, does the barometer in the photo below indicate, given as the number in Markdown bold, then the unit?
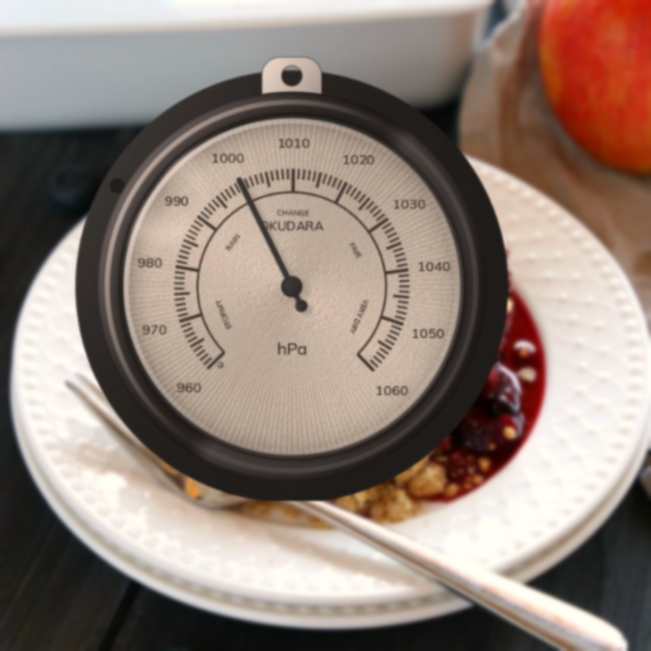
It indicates **1000** hPa
